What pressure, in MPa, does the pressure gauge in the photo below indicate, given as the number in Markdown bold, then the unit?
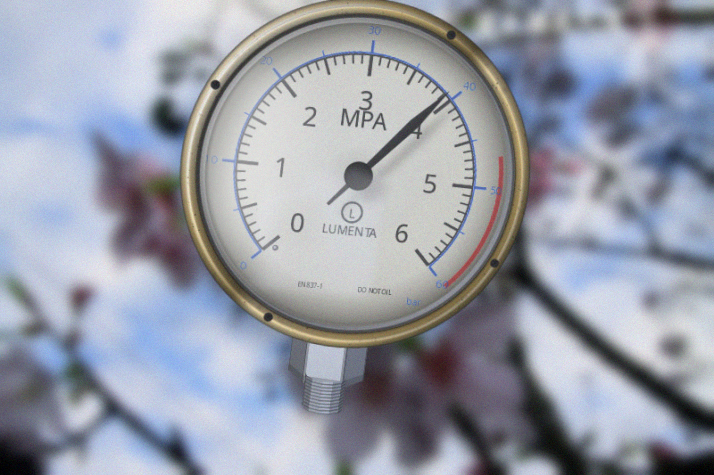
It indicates **3.9** MPa
